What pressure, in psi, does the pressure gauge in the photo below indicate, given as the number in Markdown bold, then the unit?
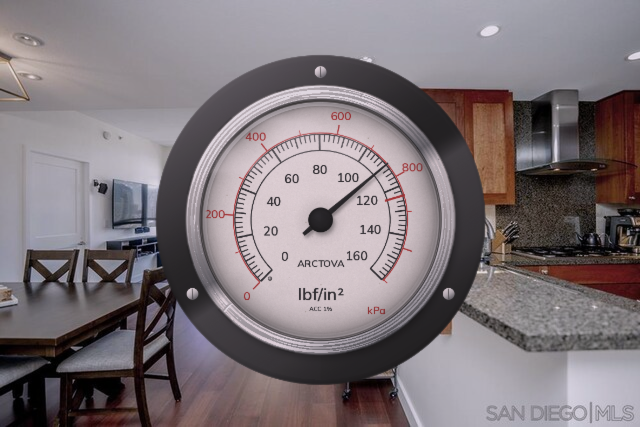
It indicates **110** psi
